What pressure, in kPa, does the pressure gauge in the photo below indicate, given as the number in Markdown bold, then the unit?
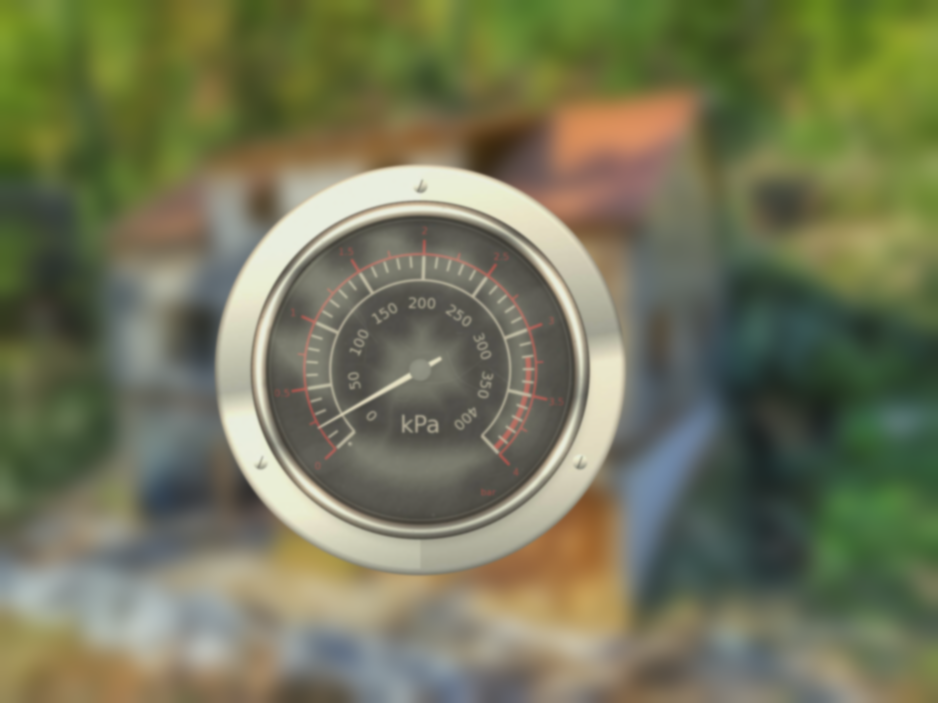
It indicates **20** kPa
